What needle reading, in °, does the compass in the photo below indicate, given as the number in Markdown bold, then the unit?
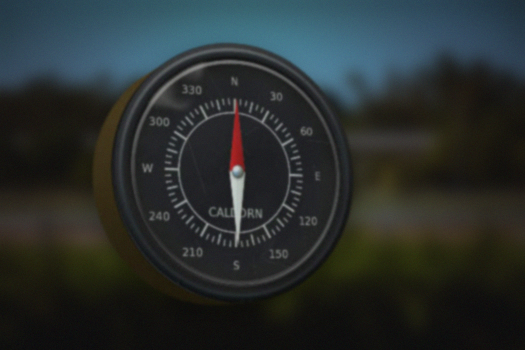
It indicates **0** °
